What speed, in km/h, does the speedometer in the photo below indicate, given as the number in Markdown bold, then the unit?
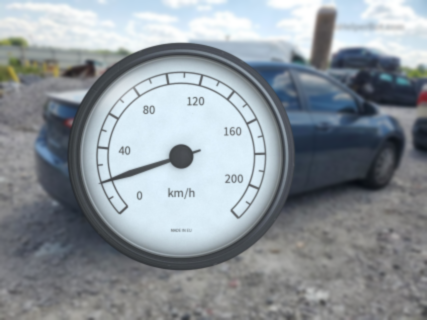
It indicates **20** km/h
